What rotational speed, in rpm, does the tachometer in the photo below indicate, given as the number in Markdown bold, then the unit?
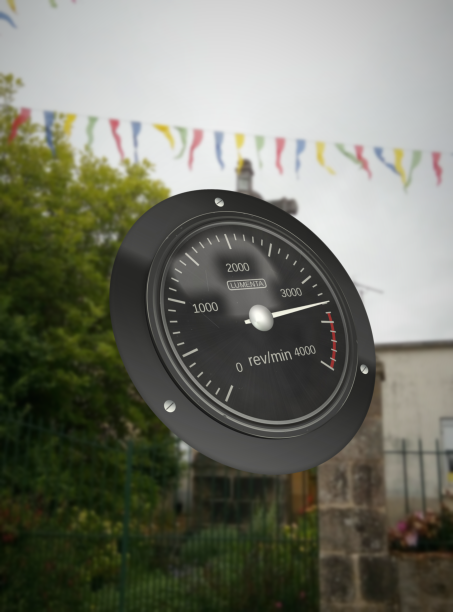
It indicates **3300** rpm
